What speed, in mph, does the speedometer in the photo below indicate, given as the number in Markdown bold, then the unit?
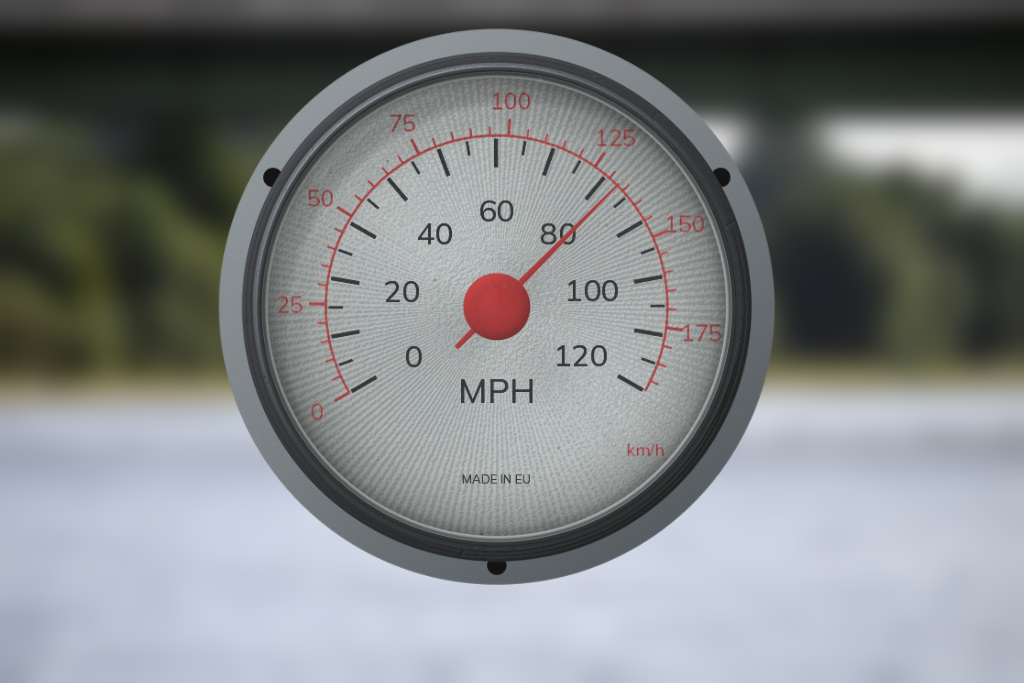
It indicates **82.5** mph
